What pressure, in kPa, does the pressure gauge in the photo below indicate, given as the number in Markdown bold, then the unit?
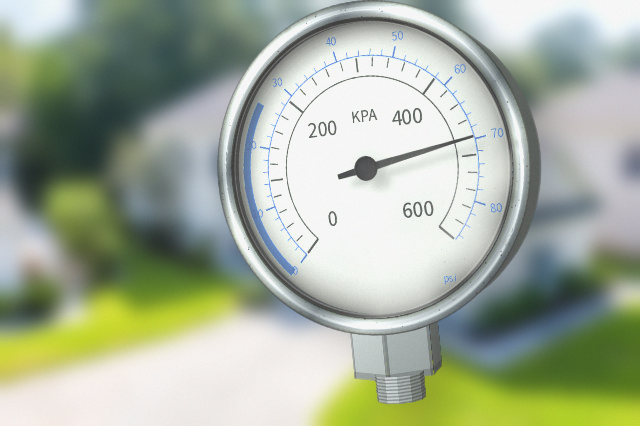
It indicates **480** kPa
